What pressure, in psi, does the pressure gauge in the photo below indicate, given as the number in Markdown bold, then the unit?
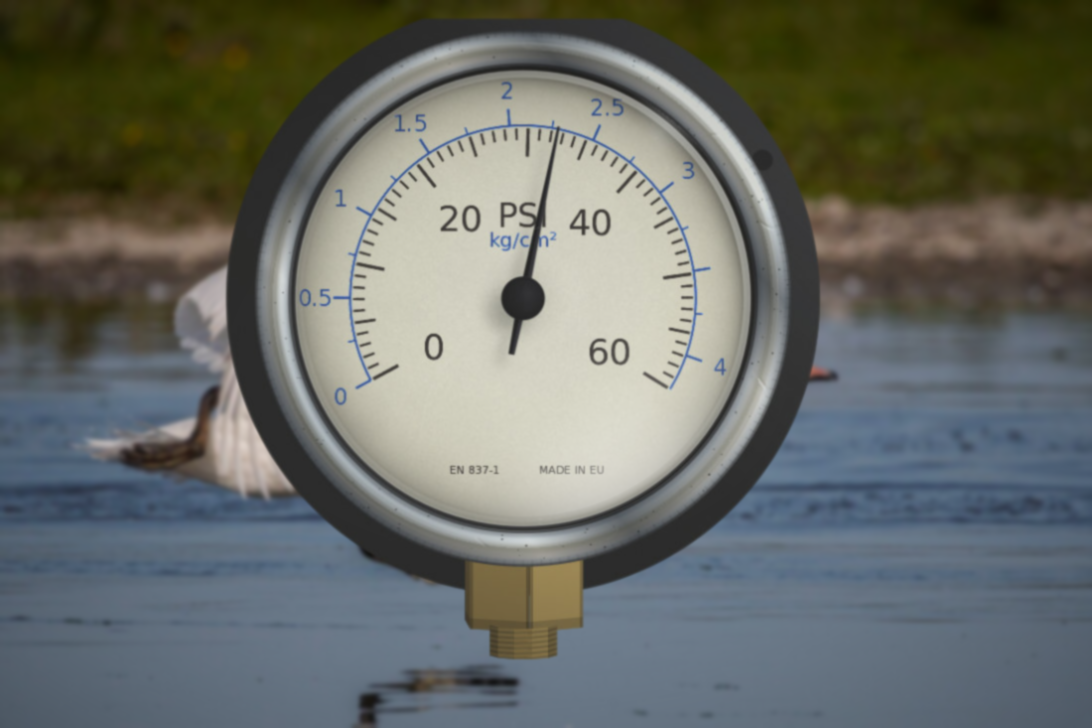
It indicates **32.5** psi
